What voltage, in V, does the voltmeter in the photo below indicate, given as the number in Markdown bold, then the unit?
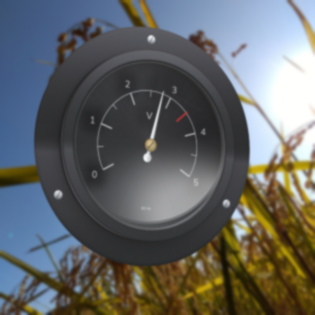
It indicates **2.75** V
